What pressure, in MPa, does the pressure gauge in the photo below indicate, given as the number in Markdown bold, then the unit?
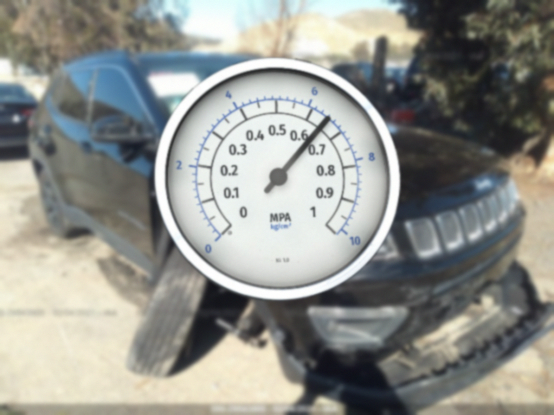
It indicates **0.65** MPa
